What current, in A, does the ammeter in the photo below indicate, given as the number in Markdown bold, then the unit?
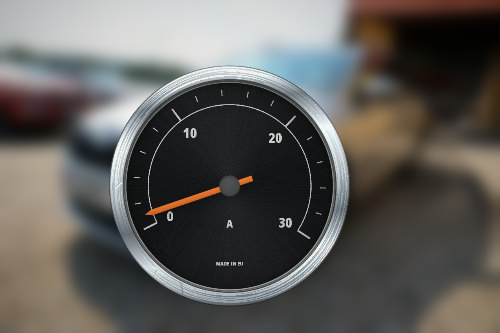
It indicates **1** A
